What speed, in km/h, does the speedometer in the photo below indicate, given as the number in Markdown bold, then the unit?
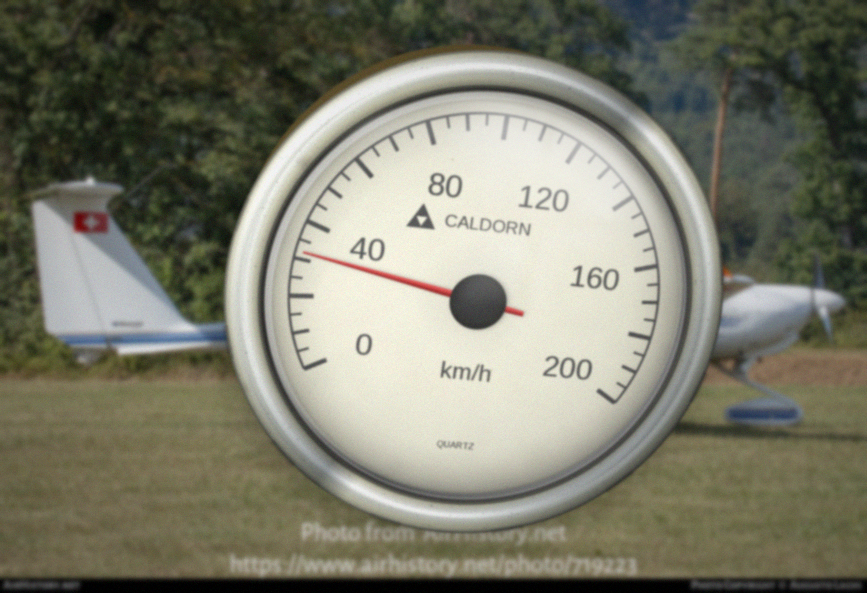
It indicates **32.5** km/h
